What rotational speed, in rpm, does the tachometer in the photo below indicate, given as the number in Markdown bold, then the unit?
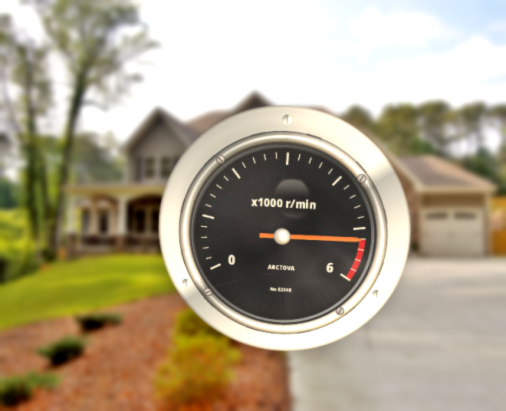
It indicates **5200** rpm
